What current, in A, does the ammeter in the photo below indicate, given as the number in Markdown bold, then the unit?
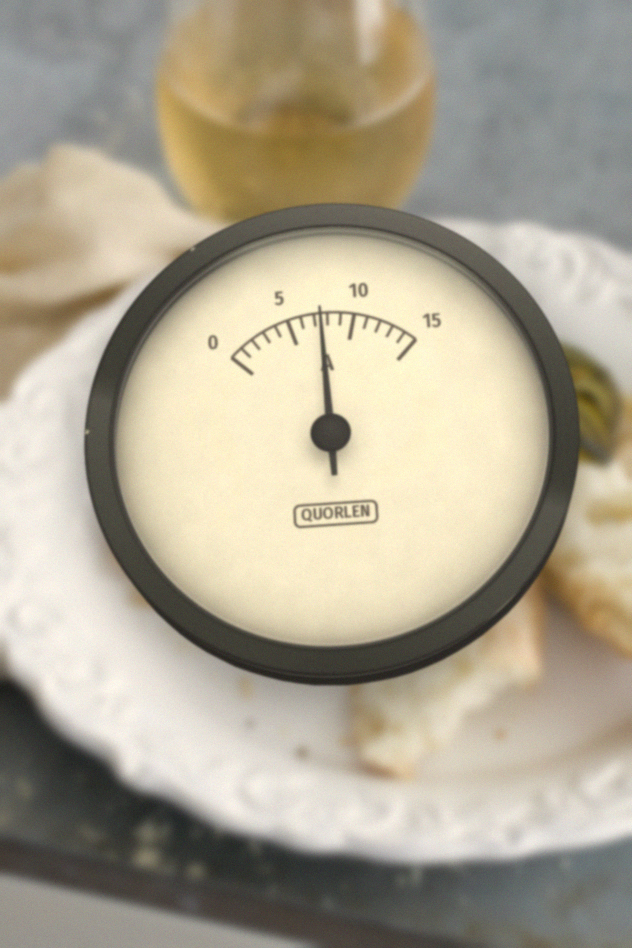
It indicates **7.5** A
